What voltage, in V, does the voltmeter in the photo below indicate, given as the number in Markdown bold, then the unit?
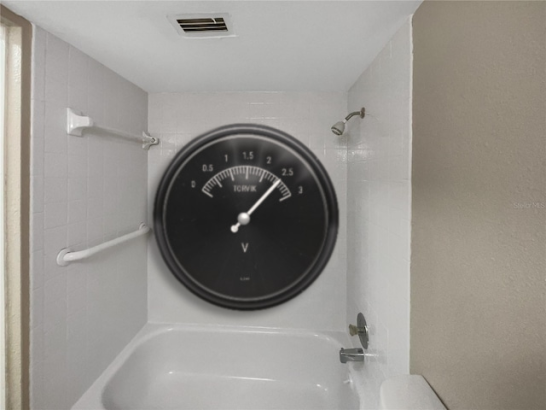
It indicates **2.5** V
